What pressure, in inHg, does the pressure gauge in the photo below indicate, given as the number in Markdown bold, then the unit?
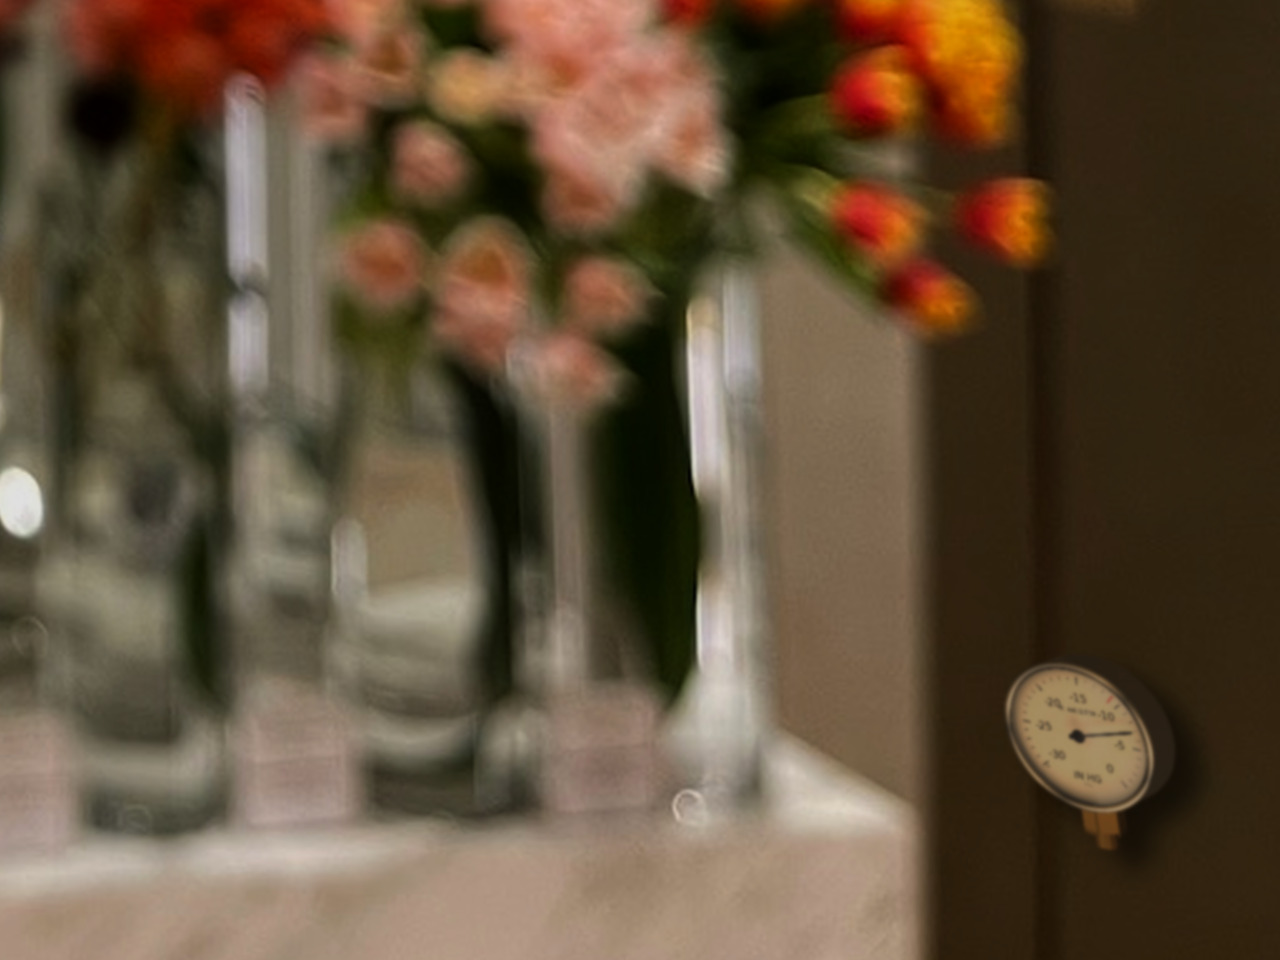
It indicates **-7** inHg
